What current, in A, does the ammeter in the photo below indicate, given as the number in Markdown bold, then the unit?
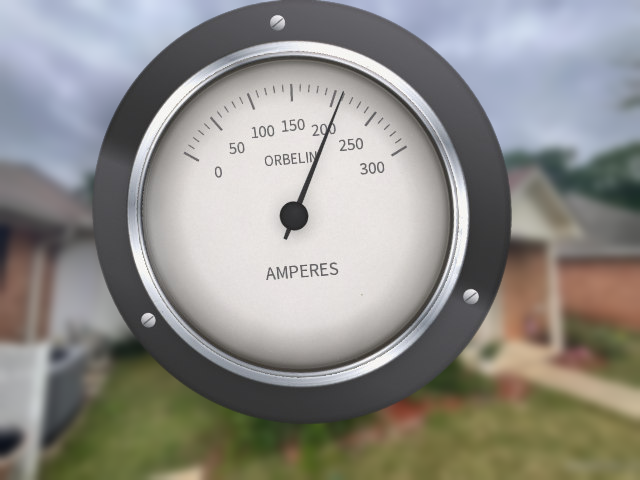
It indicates **210** A
